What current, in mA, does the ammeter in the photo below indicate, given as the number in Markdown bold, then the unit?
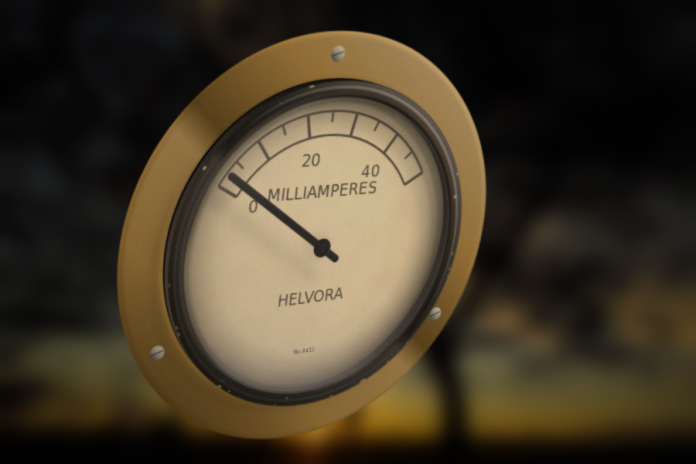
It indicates **2.5** mA
